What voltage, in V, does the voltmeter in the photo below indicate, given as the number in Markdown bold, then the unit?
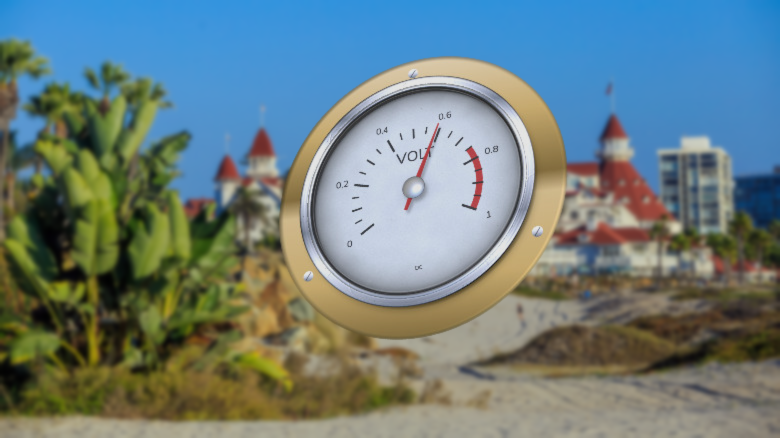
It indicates **0.6** V
